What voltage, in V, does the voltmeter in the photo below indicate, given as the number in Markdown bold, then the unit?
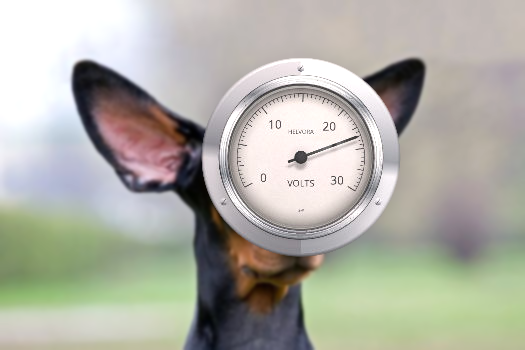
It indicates **23.5** V
